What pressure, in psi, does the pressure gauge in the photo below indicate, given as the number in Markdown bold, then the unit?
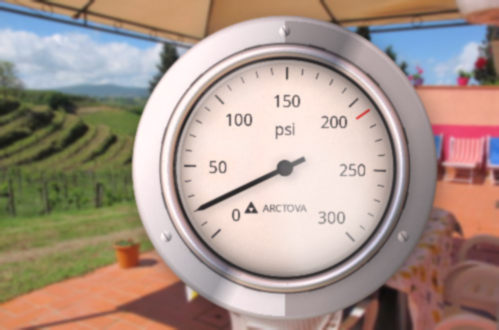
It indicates **20** psi
